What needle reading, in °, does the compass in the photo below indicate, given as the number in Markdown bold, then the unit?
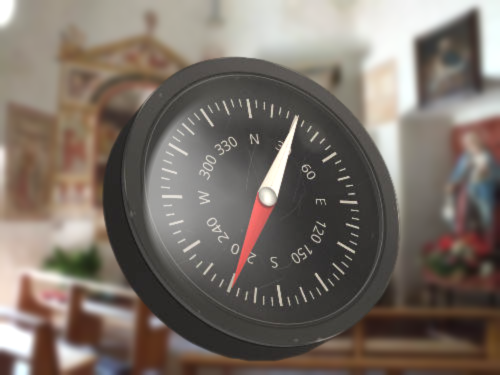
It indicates **210** °
